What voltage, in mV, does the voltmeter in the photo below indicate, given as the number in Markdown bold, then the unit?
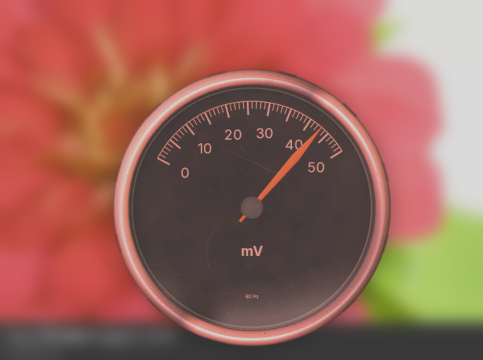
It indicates **43** mV
